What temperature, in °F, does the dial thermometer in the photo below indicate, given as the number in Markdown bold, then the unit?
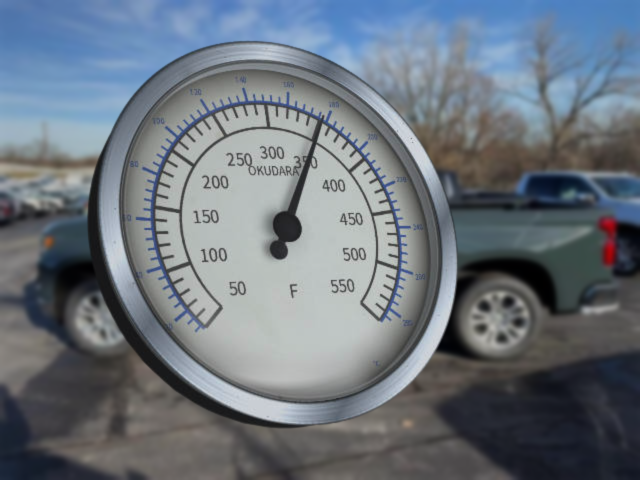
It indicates **350** °F
